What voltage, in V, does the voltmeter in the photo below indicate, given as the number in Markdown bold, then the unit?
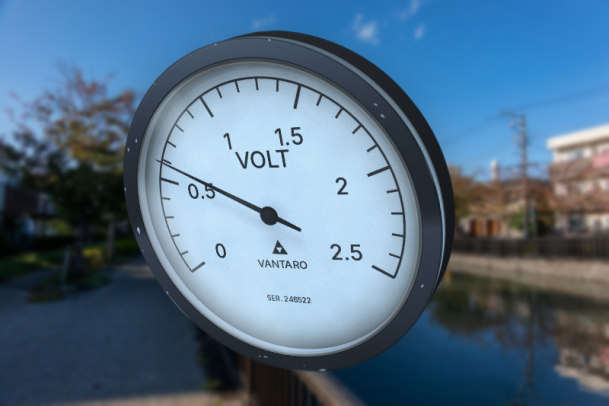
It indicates **0.6** V
